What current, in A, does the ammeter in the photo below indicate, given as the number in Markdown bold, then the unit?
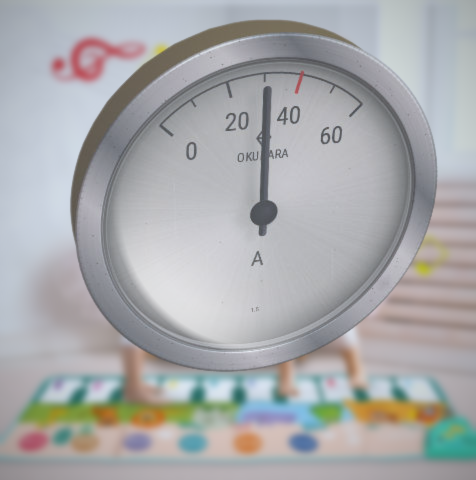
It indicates **30** A
